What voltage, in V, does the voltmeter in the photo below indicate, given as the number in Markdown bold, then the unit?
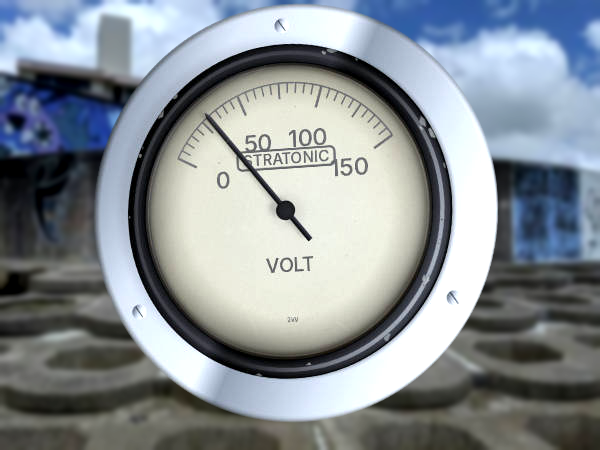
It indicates **30** V
